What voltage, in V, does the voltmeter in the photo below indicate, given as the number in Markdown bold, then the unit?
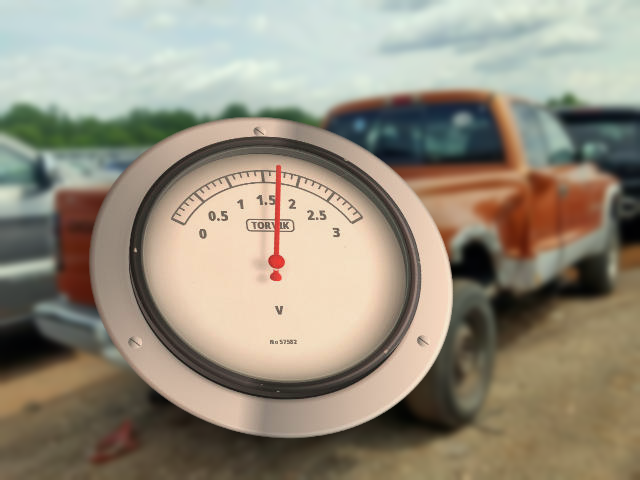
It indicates **1.7** V
